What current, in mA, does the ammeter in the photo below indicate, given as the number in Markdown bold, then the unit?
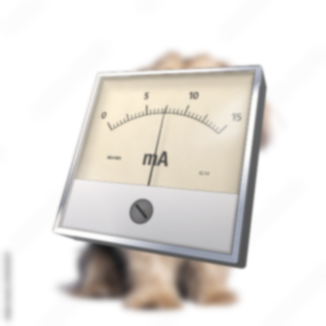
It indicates **7.5** mA
